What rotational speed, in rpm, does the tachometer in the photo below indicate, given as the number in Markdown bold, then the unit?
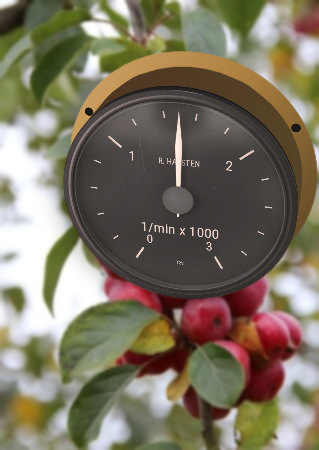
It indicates **1500** rpm
